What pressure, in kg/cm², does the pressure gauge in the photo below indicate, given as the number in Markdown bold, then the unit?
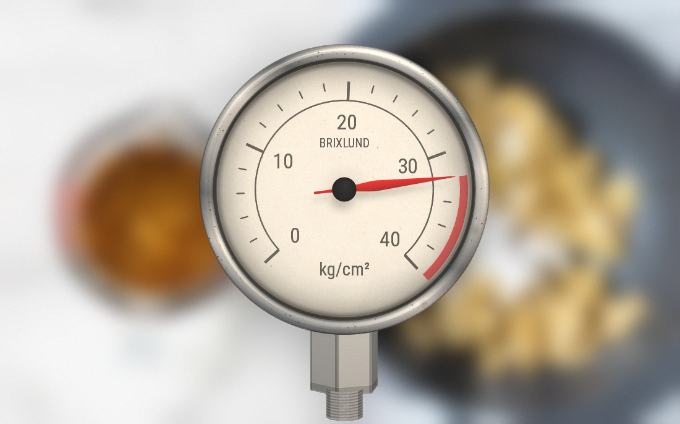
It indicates **32** kg/cm²
